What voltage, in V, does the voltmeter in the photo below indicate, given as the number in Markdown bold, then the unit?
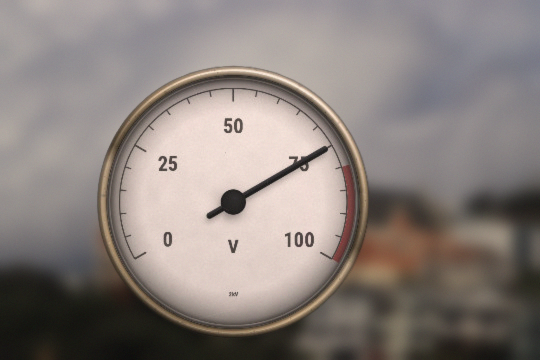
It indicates **75** V
